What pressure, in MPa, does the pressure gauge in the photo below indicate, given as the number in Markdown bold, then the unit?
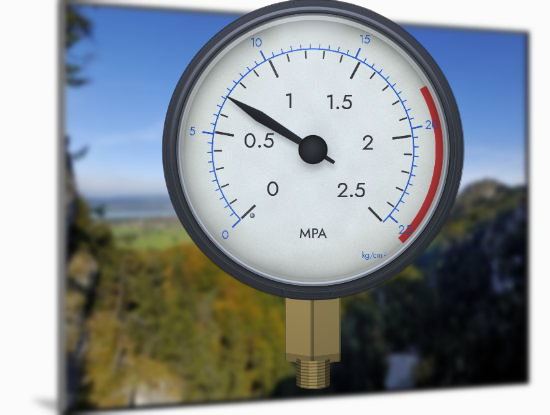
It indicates **0.7** MPa
